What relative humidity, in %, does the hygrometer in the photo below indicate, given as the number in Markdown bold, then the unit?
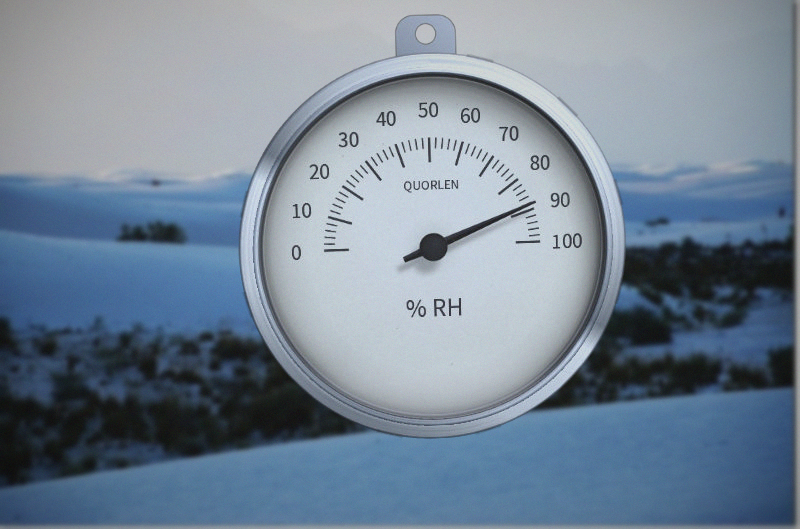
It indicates **88** %
